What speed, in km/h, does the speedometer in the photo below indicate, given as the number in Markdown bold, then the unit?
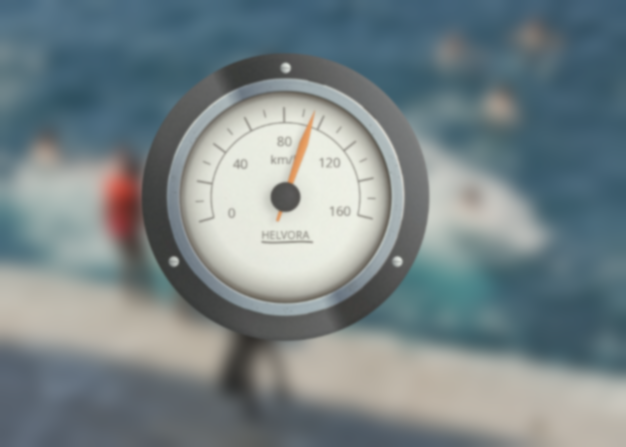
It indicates **95** km/h
